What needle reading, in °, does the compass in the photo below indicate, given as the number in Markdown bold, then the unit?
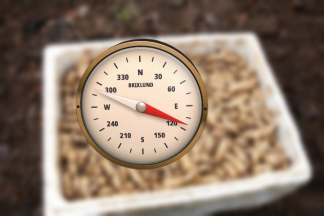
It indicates **112.5** °
